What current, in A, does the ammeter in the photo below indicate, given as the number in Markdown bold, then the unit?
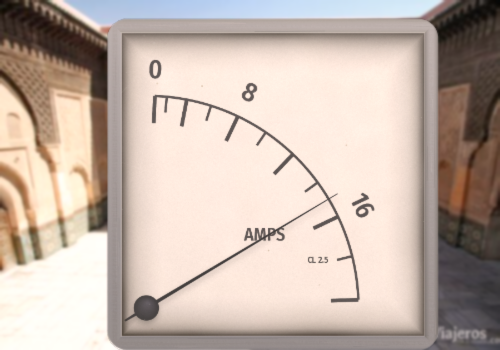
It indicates **15** A
